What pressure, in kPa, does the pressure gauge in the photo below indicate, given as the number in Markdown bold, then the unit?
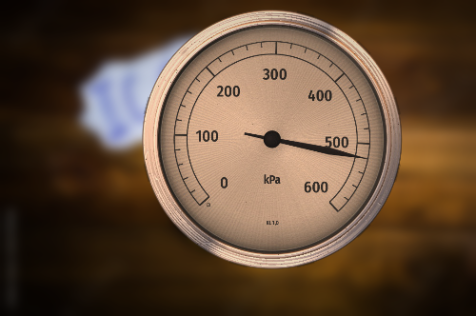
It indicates **520** kPa
